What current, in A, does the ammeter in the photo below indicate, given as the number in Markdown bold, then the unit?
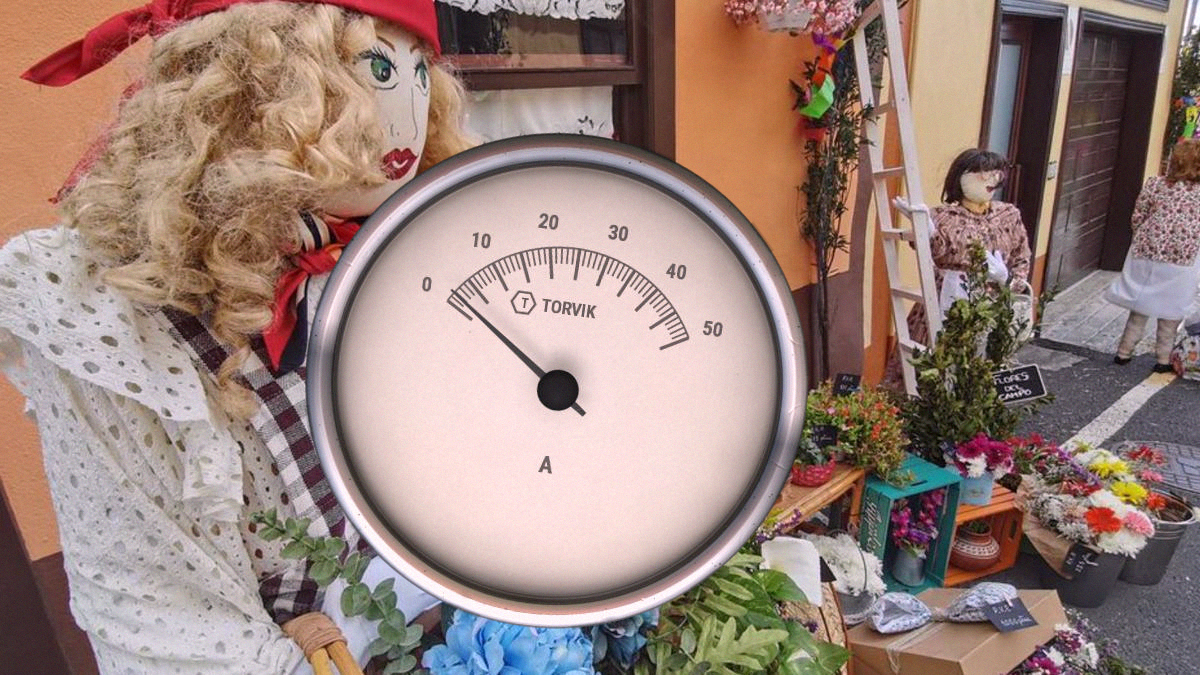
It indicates **2** A
